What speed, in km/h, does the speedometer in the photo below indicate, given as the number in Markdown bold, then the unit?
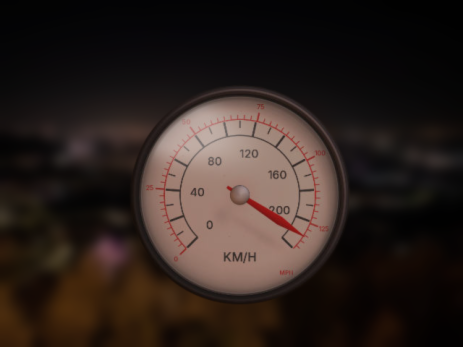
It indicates **210** km/h
